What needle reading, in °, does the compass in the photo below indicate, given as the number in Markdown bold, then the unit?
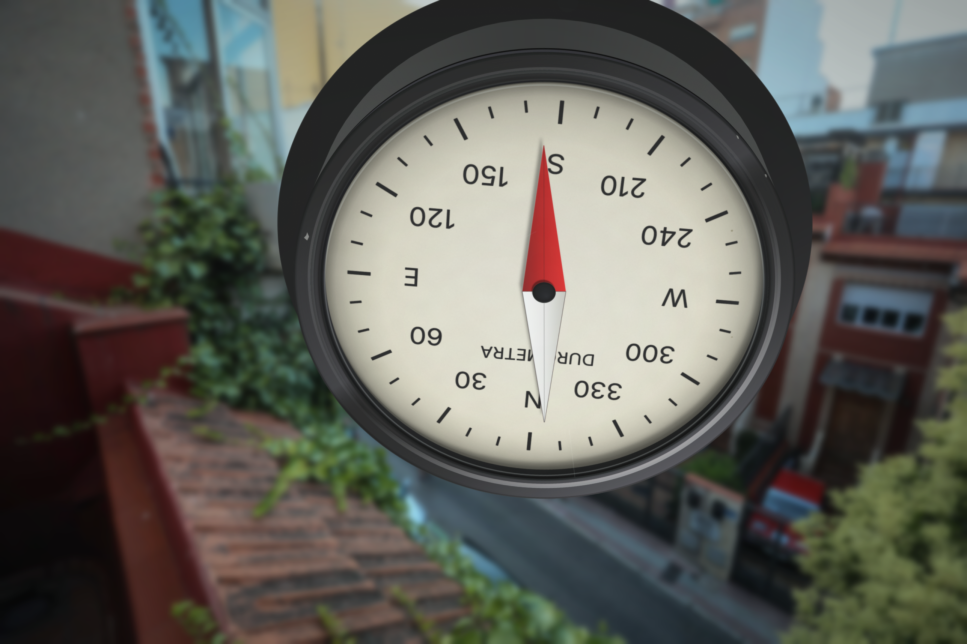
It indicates **175** °
